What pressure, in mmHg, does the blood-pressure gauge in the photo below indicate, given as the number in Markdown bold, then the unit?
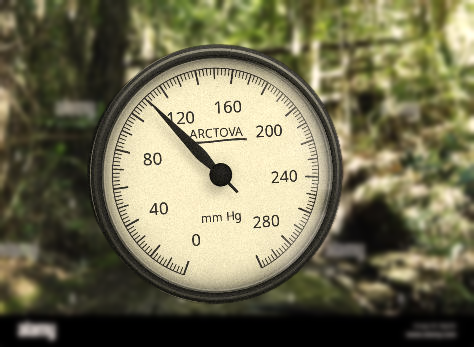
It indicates **110** mmHg
